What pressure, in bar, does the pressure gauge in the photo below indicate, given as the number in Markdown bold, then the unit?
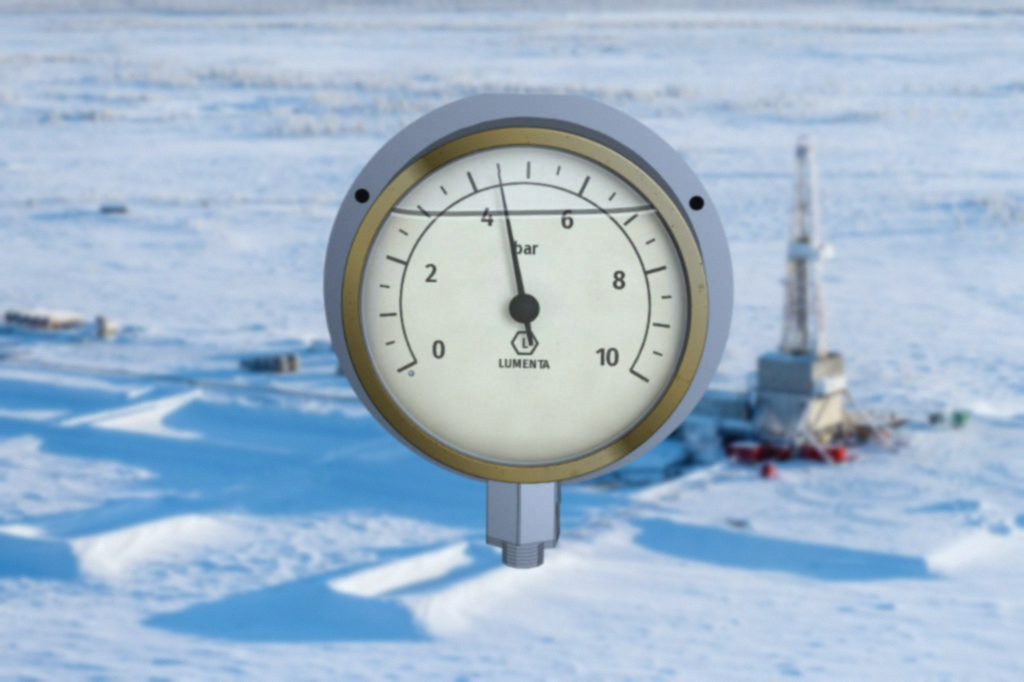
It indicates **4.5** bar
